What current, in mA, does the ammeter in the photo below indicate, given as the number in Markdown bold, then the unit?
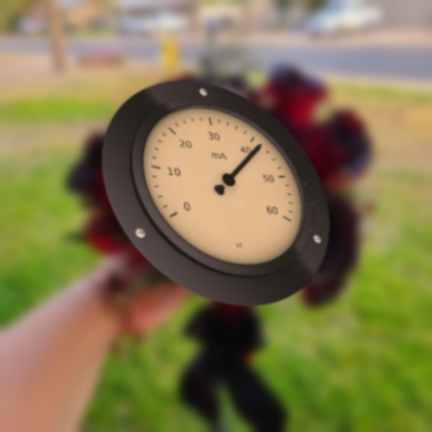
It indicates **42** mA
